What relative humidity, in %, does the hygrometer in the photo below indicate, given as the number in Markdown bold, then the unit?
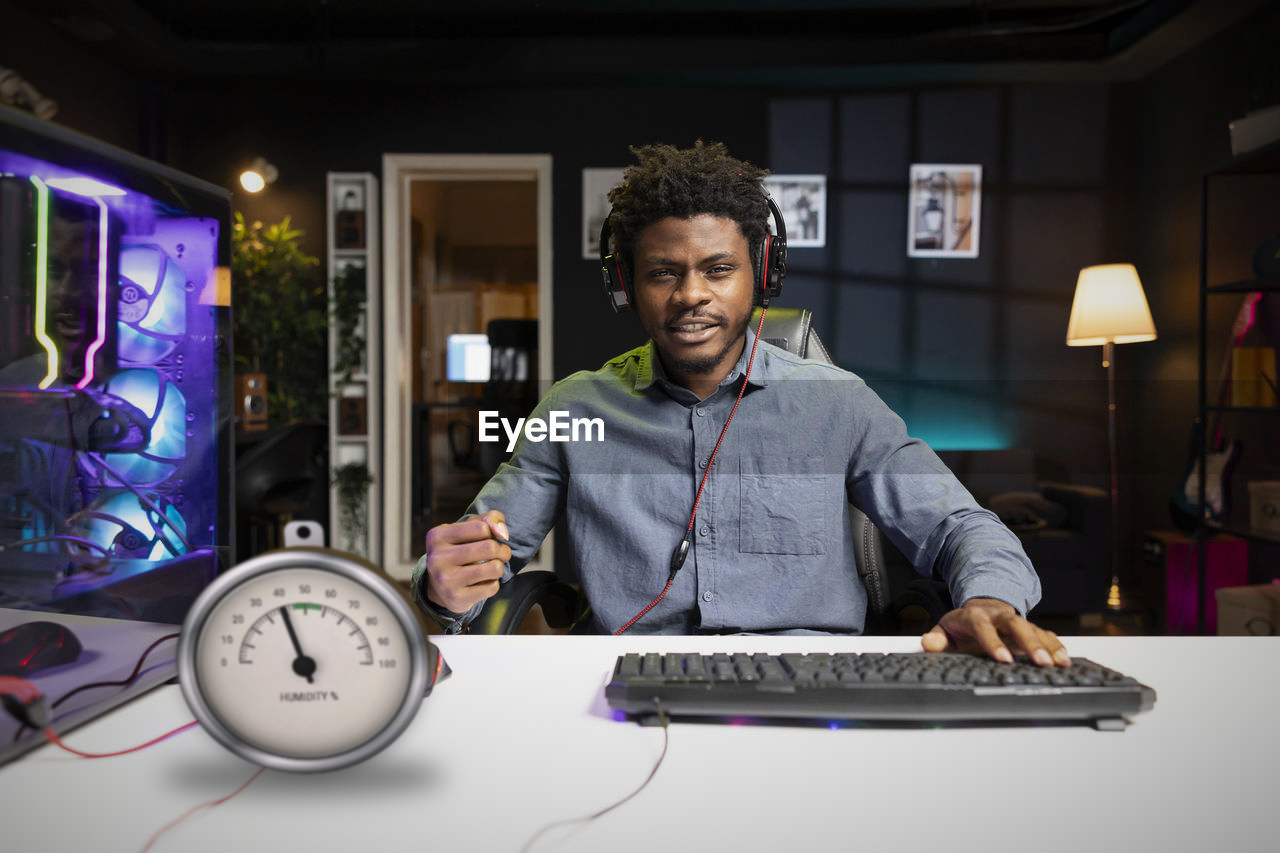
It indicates **40** %
